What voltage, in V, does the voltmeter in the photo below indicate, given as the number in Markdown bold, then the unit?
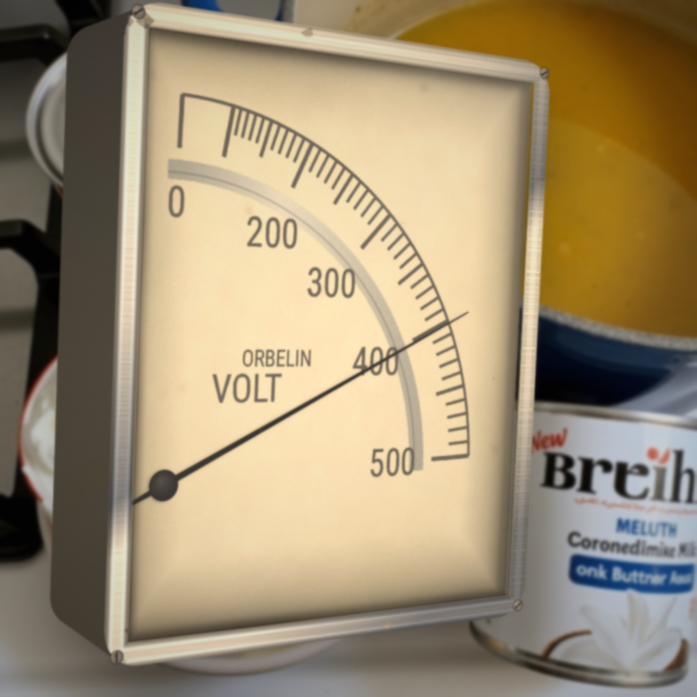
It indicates **400** V
